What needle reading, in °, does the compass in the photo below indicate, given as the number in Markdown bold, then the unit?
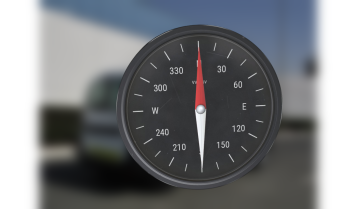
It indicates **0** °
